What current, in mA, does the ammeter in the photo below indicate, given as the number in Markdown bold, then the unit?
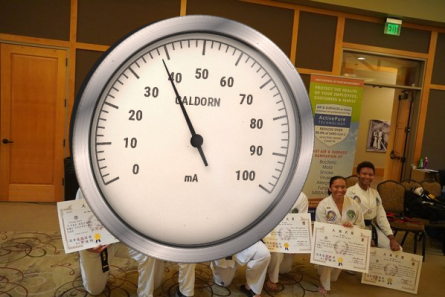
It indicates **38** mA
